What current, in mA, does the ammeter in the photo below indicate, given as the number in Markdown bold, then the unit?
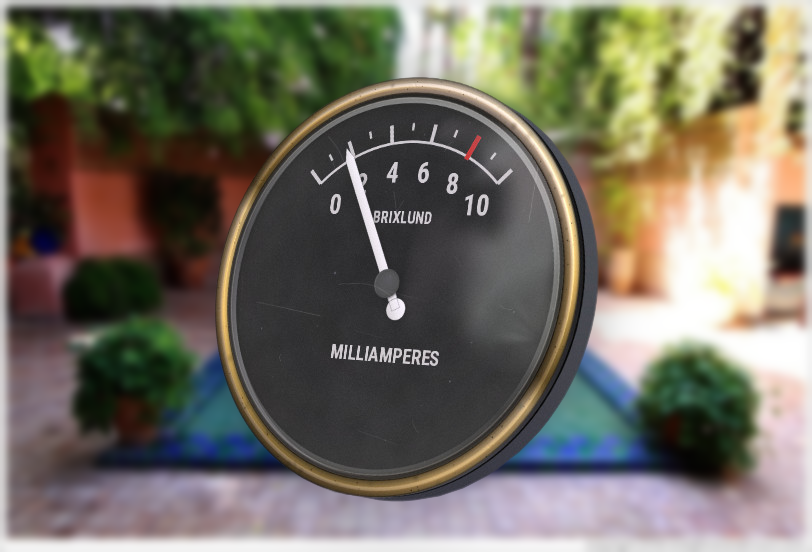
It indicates **2** mA
